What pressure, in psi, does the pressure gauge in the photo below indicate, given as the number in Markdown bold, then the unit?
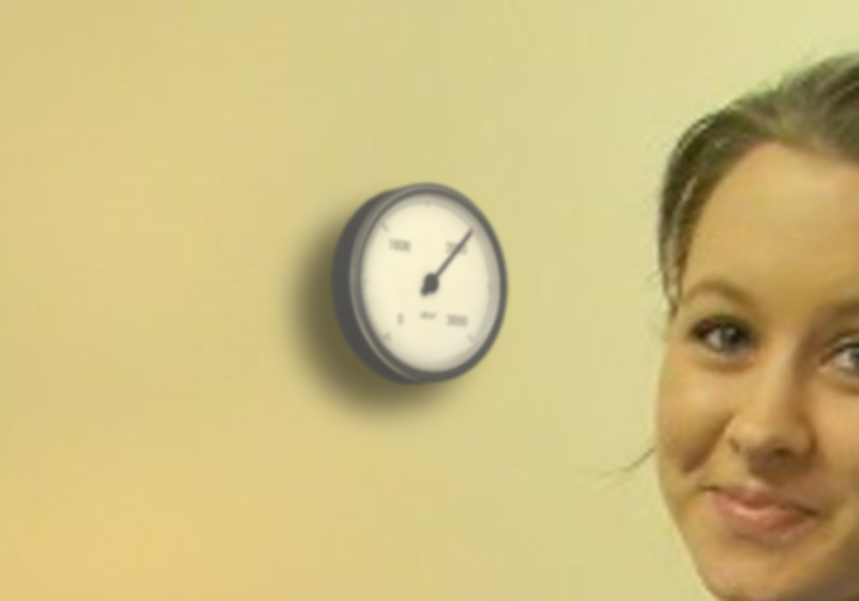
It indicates **2000** psi
